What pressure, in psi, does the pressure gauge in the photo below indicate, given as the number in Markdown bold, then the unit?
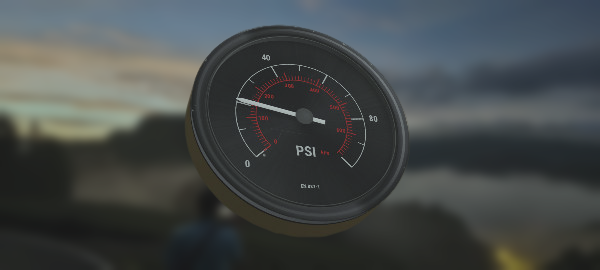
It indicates **20** psi
